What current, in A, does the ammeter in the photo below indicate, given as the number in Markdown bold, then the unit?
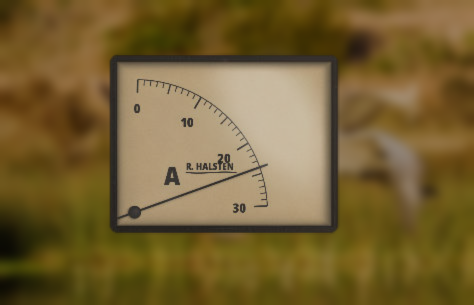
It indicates **24** A
